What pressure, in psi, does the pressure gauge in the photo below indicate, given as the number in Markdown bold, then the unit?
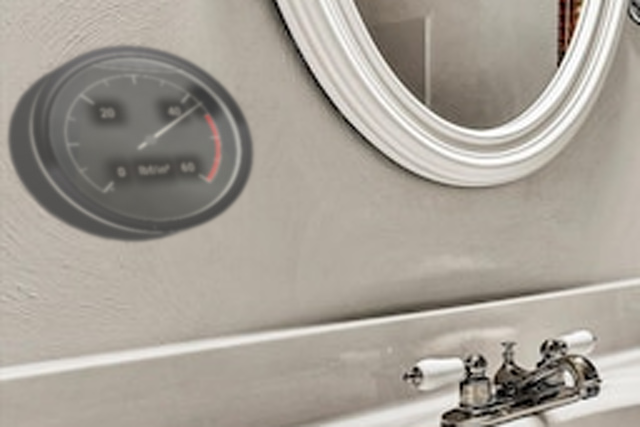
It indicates **42.5** psi
